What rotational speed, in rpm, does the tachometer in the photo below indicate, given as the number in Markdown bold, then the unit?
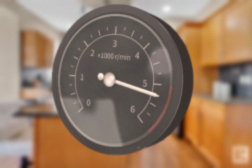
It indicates **5250** rpm
